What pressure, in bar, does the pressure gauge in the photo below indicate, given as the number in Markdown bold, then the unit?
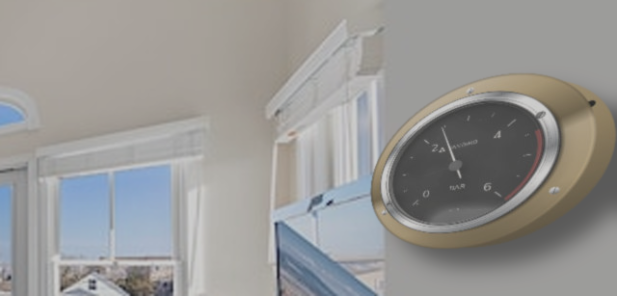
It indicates **2.5** bar
